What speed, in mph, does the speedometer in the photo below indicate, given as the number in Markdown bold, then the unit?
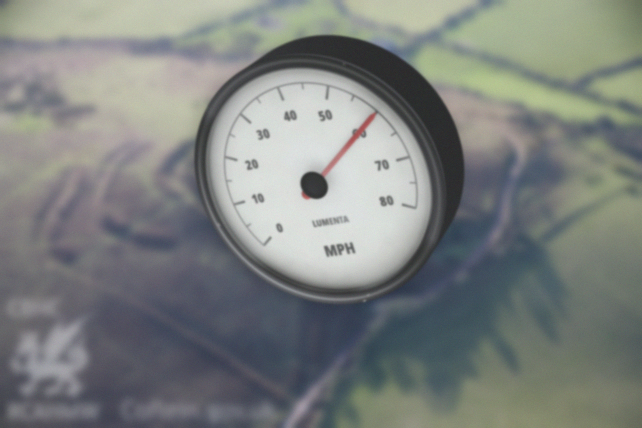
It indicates **60** mph
